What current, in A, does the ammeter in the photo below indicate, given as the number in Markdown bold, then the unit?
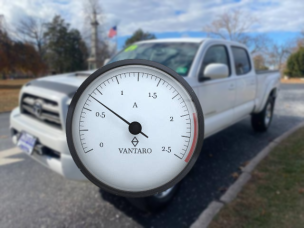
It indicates **0.65** A
